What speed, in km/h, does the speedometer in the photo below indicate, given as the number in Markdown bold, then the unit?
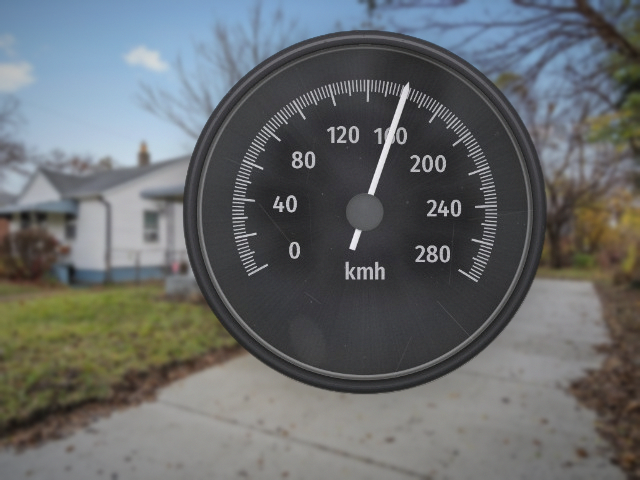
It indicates **160** km/h
